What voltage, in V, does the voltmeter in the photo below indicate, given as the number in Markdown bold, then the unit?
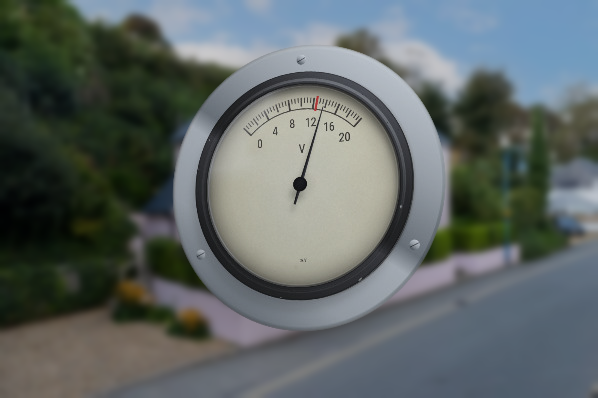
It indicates **14** V
